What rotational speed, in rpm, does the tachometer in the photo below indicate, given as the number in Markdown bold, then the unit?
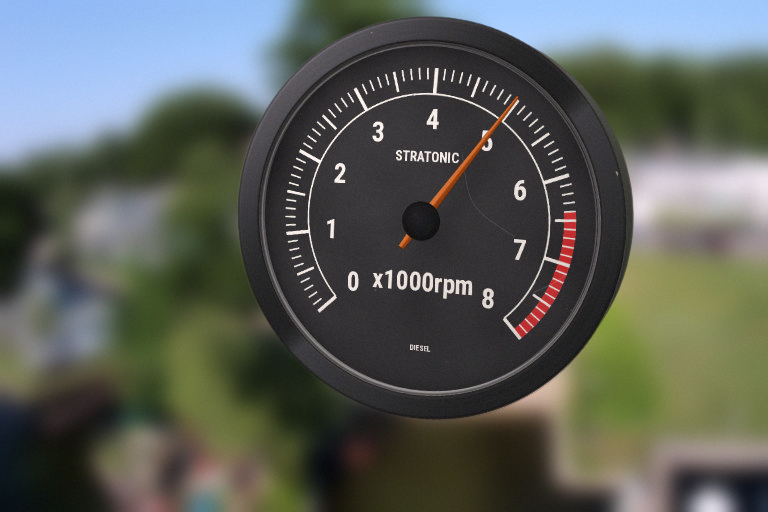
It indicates **5000** rpm
